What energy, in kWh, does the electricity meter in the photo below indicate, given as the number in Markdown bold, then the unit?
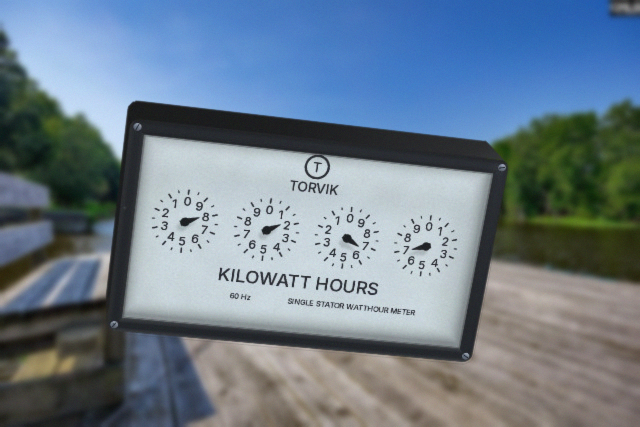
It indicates **8167** kWh
